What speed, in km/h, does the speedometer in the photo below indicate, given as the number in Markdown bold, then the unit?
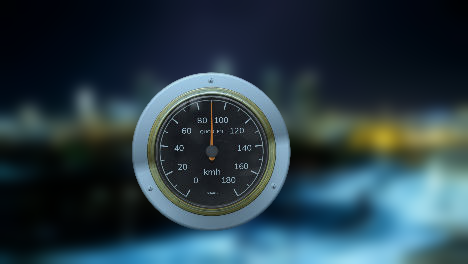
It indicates **90** km/h
